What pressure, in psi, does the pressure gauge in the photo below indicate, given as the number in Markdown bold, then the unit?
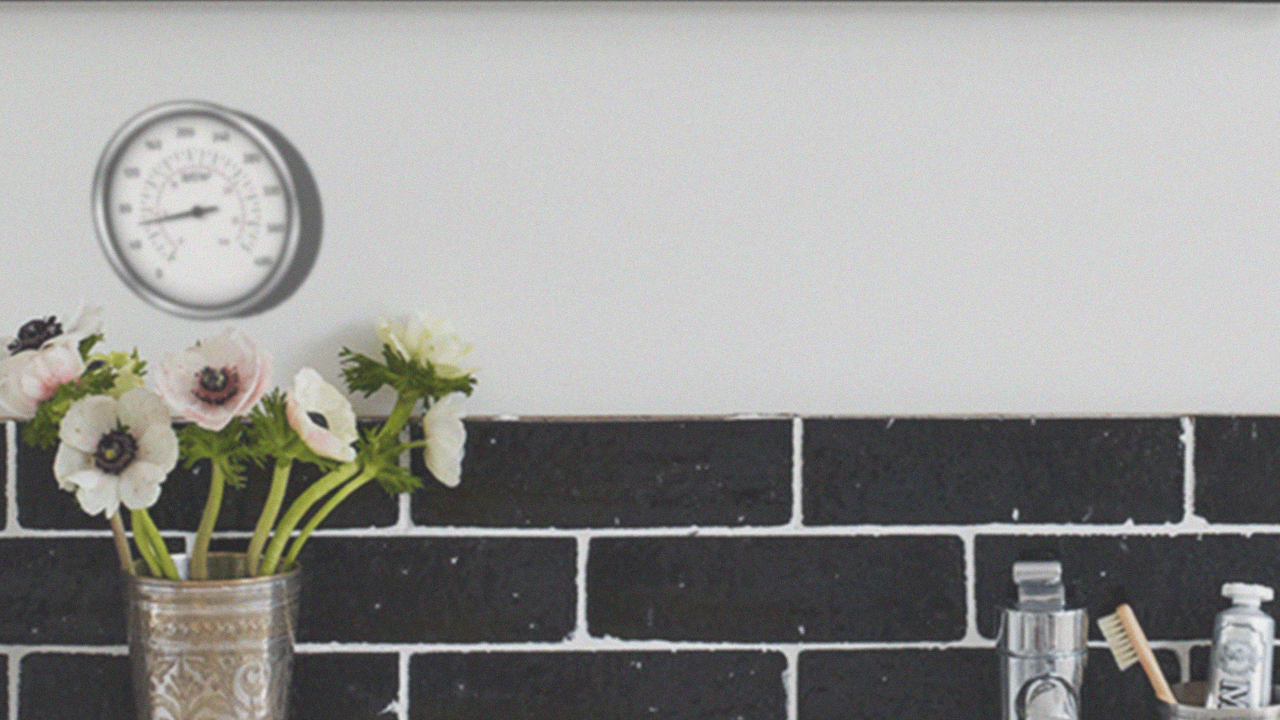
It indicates **60** psi
